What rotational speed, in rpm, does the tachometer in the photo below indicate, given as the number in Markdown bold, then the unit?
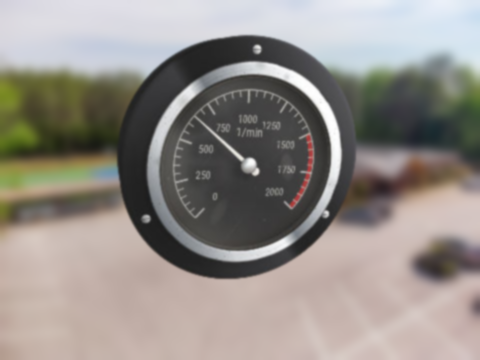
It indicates **650** rpm
